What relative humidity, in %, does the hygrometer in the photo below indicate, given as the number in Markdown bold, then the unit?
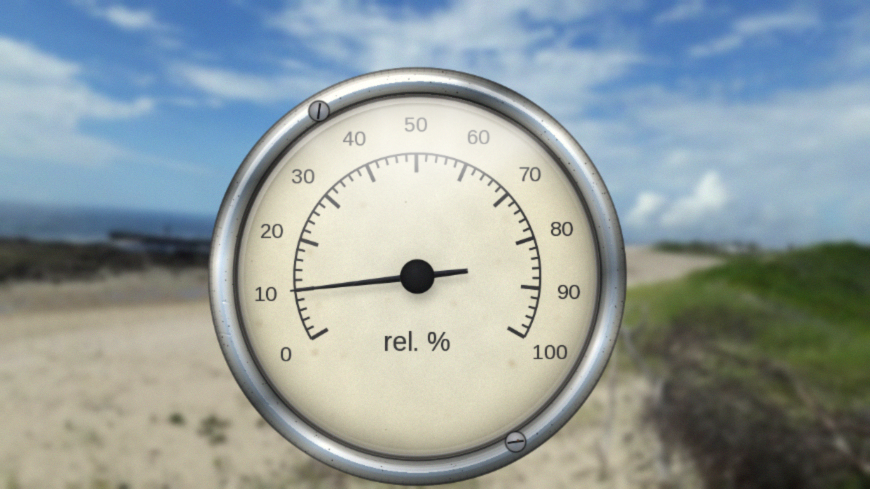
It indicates **10** %
